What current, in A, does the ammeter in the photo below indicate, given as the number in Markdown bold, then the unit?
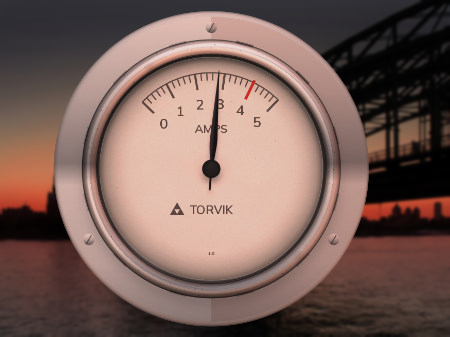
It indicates **2.8** A
